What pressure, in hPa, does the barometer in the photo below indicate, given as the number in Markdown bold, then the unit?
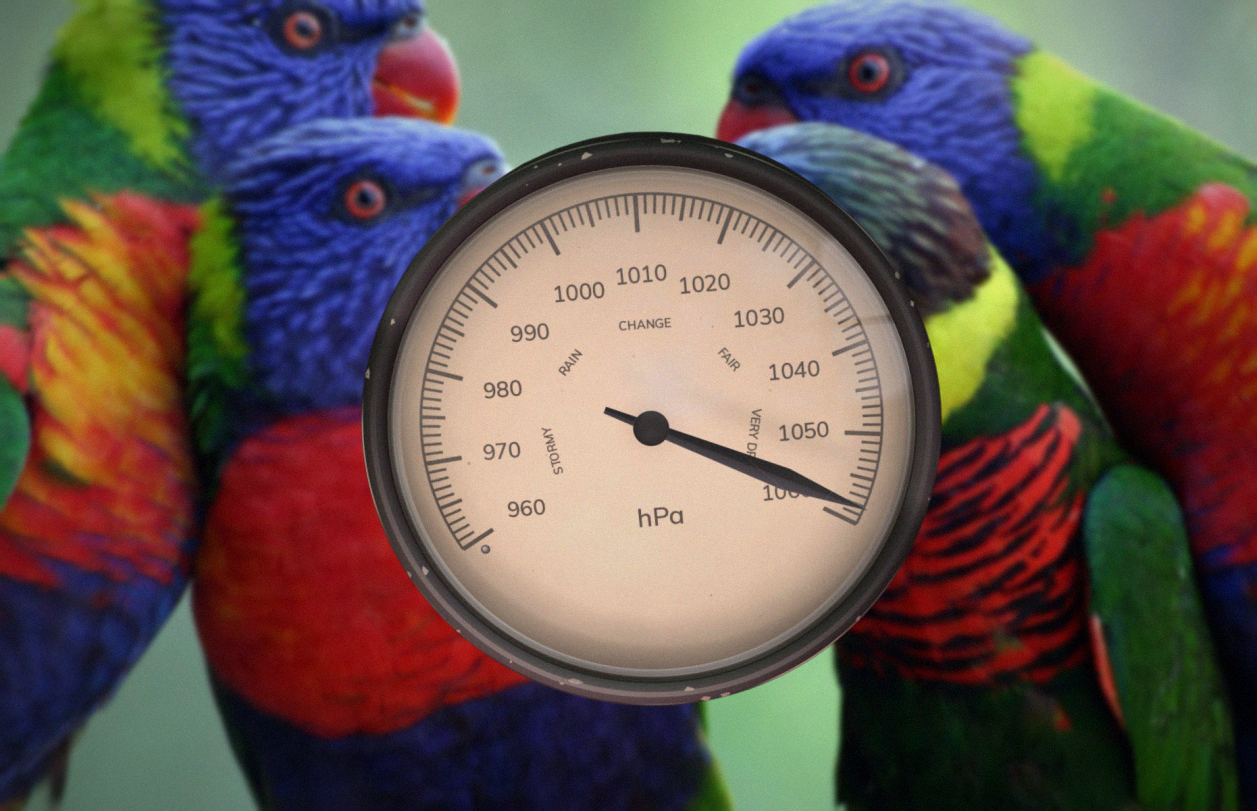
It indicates **1058** hPa
